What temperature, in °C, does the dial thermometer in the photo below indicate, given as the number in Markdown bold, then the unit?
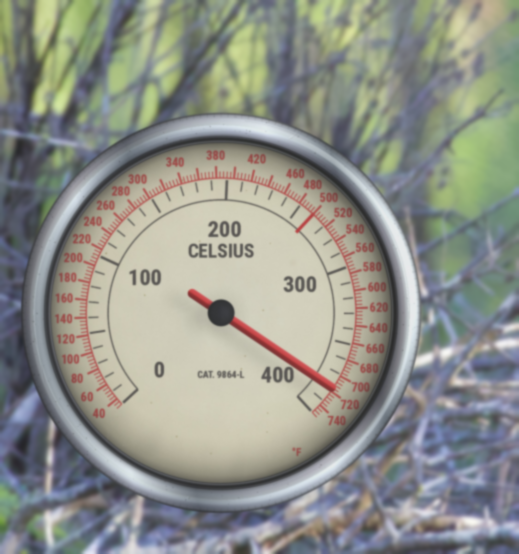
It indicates **380** °C
